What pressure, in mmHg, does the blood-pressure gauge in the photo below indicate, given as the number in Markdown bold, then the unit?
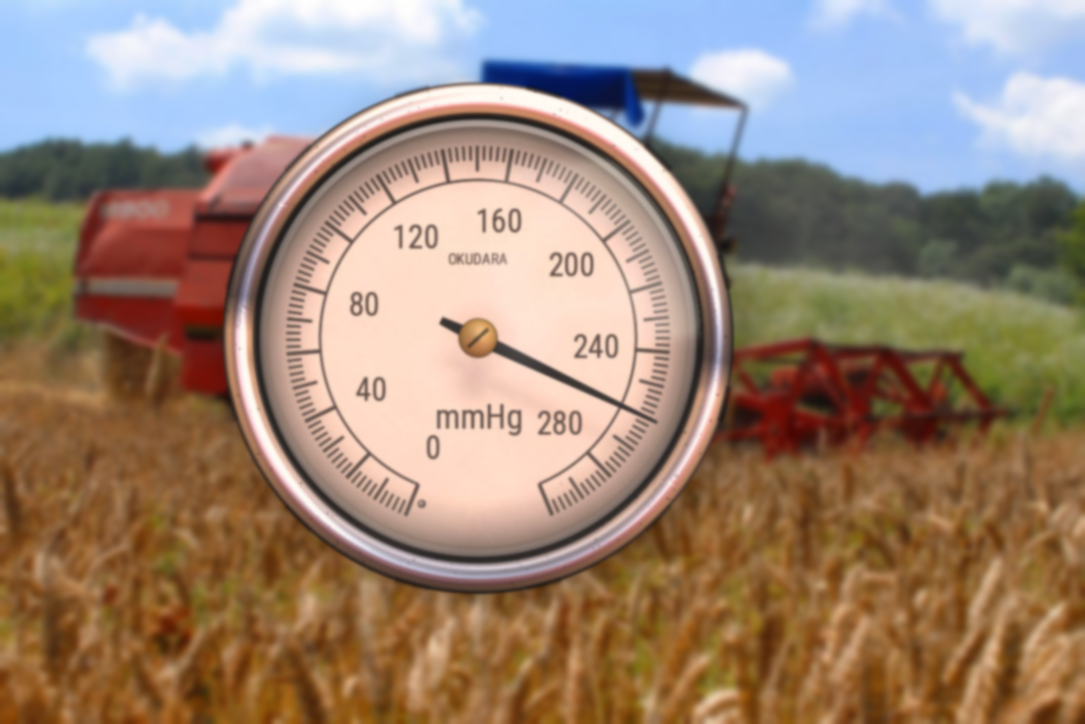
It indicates **260** mmHg
